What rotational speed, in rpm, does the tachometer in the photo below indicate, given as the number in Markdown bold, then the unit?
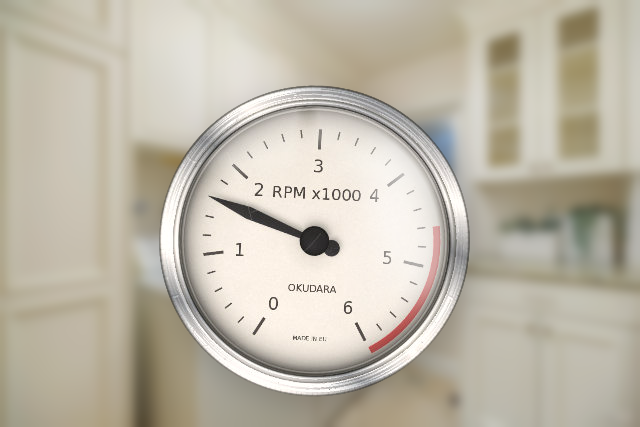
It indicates **1600** rpm
